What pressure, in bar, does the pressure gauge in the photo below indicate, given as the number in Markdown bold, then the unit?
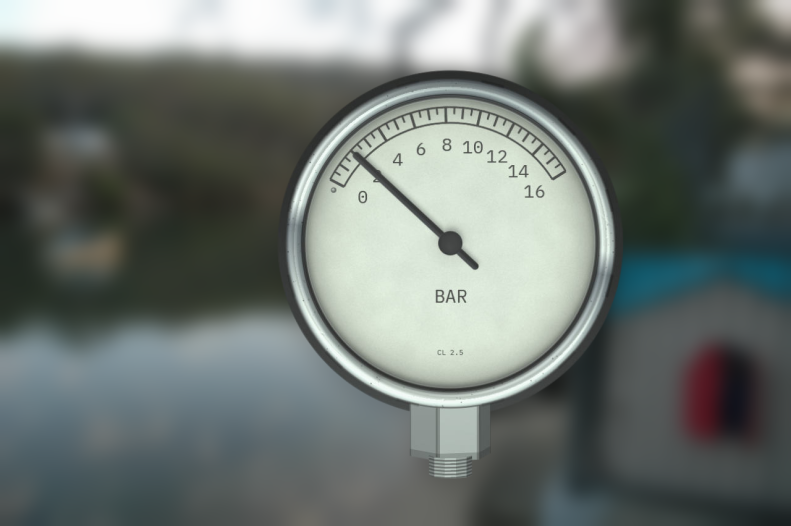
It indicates **2** bar
